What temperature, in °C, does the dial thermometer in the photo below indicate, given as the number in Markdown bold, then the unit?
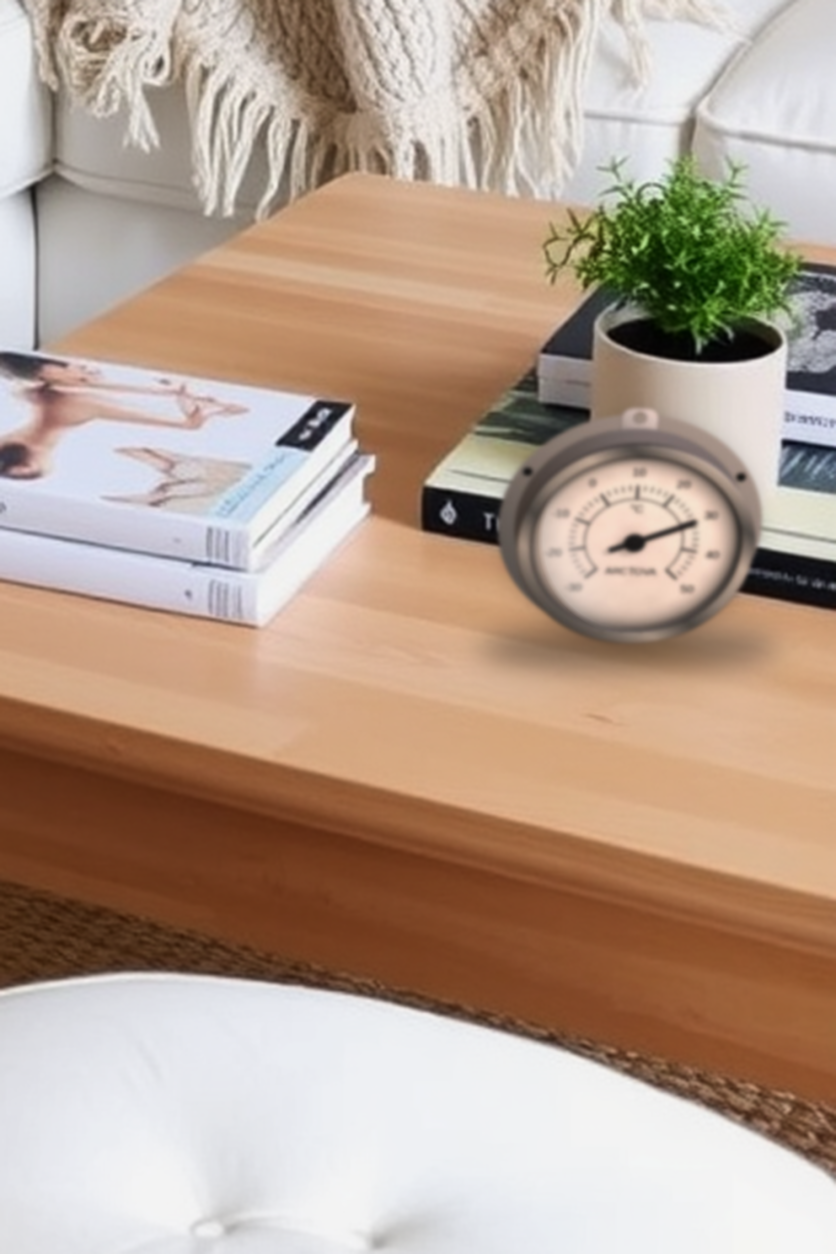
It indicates **30** °C
